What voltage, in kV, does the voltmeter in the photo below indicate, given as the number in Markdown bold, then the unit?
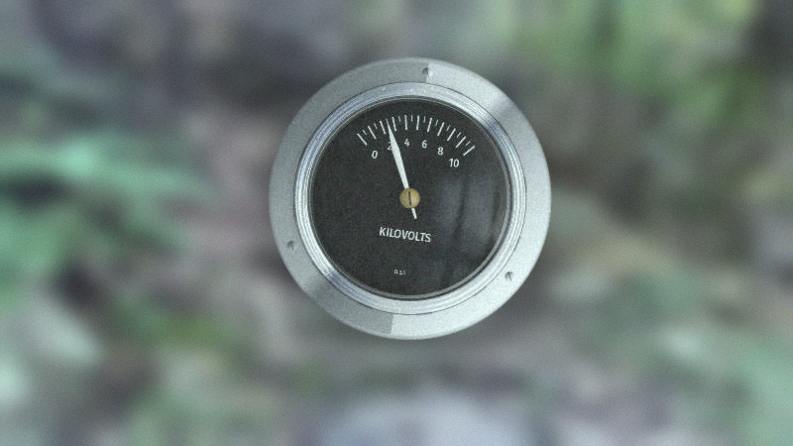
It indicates **2.5** kV
